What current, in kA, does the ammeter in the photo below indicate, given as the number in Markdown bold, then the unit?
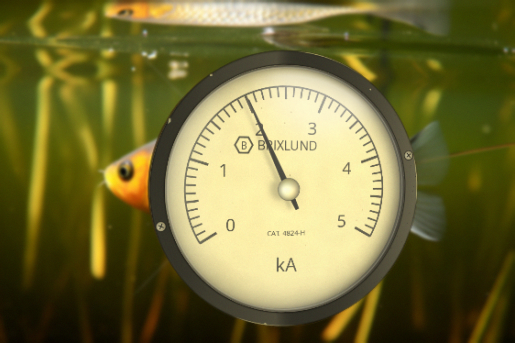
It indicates **2** kA
